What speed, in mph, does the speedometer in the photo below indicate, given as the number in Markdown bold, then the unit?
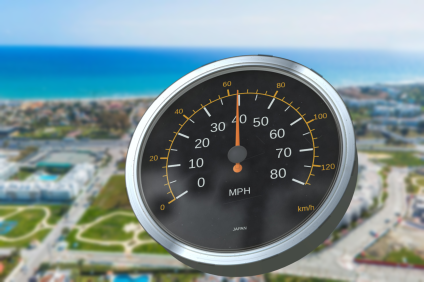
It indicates **40** mph
